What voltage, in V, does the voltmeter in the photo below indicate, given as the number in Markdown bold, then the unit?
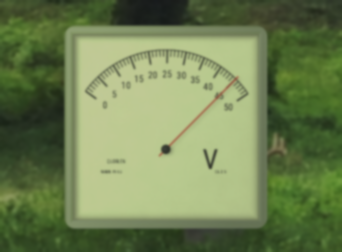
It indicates **45** V
